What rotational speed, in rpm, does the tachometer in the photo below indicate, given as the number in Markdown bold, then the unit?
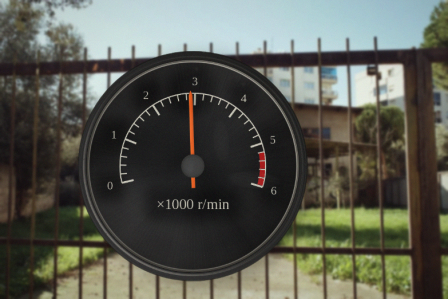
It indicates **2900** rpm
